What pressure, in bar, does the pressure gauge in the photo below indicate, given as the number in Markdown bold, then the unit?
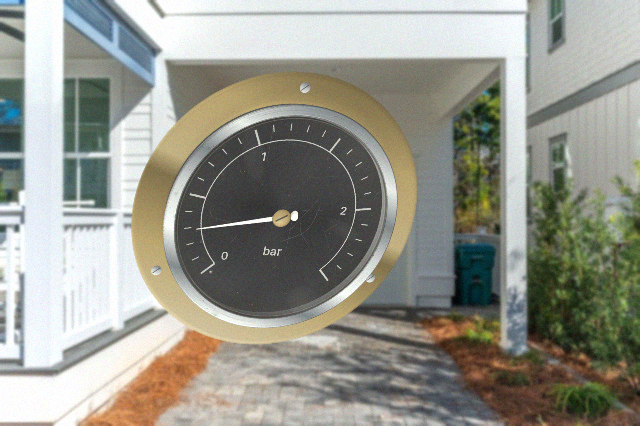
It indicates **0.3** bar
